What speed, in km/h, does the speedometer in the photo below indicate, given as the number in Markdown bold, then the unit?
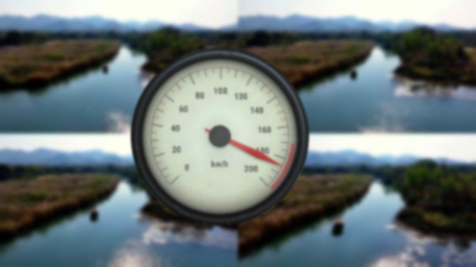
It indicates **185** km/h
